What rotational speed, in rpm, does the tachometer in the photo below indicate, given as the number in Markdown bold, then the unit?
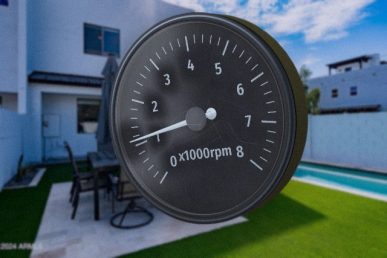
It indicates **1100** rpm
